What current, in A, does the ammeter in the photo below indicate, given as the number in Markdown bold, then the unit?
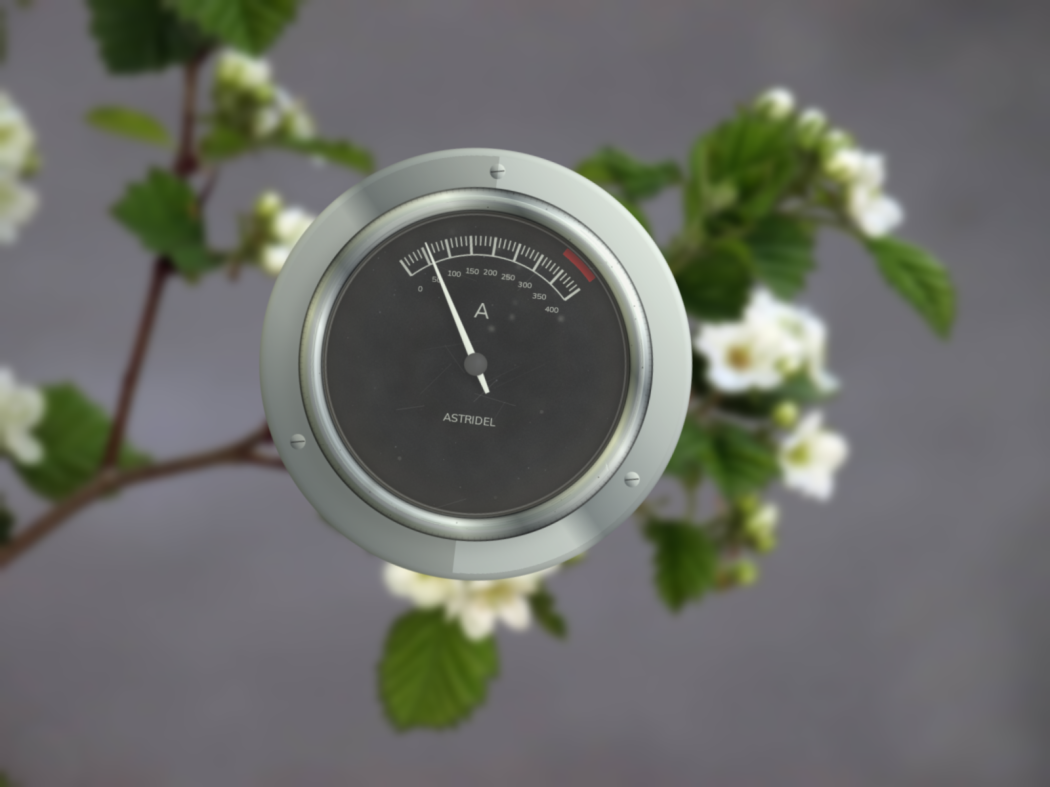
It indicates **60** A
